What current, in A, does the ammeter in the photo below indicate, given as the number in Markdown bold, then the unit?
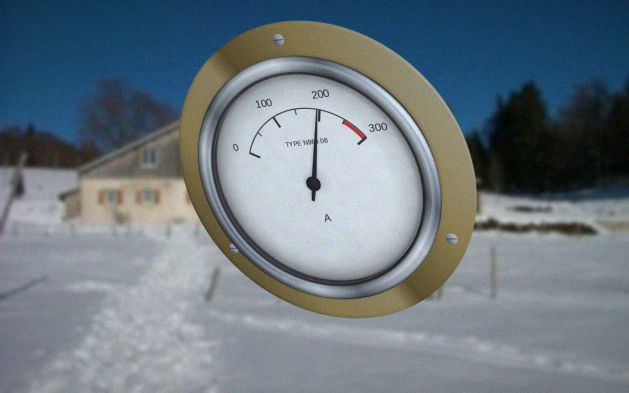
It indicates **200** A
